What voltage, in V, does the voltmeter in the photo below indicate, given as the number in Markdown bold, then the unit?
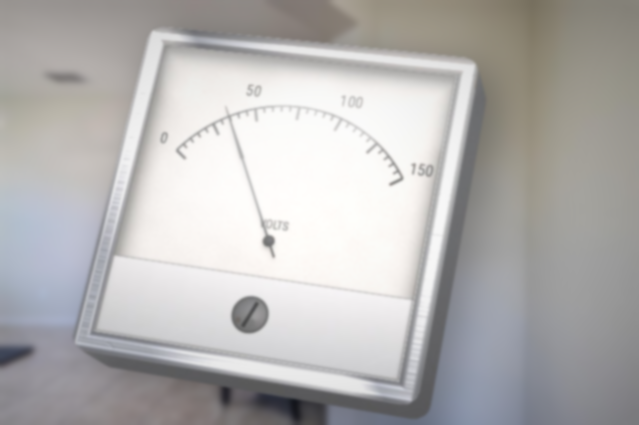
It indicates **35** V
